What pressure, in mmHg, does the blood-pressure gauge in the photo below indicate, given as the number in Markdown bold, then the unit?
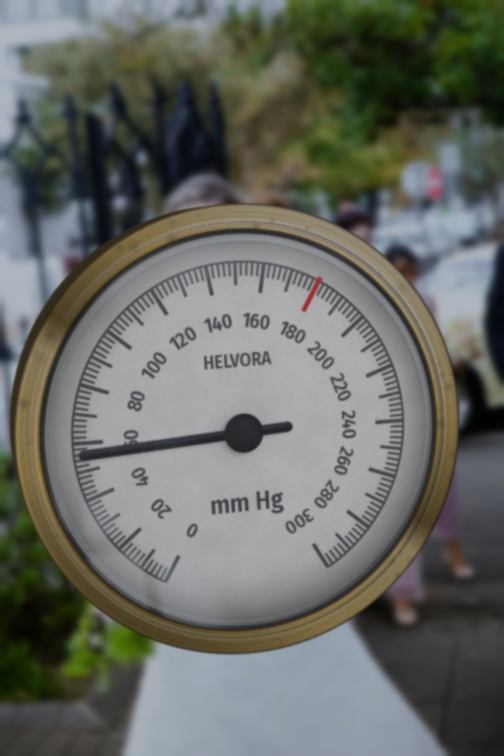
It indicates **56** mmHg
